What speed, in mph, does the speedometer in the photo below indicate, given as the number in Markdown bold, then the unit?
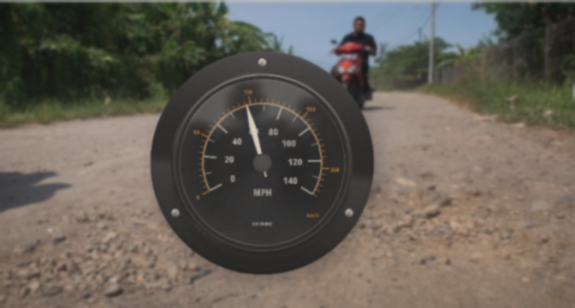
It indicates **60** mph
